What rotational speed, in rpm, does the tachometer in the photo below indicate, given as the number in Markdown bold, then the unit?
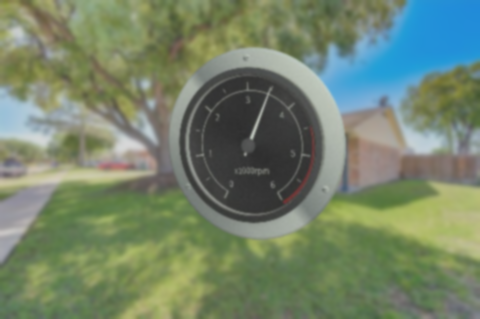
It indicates **3500** rpm
